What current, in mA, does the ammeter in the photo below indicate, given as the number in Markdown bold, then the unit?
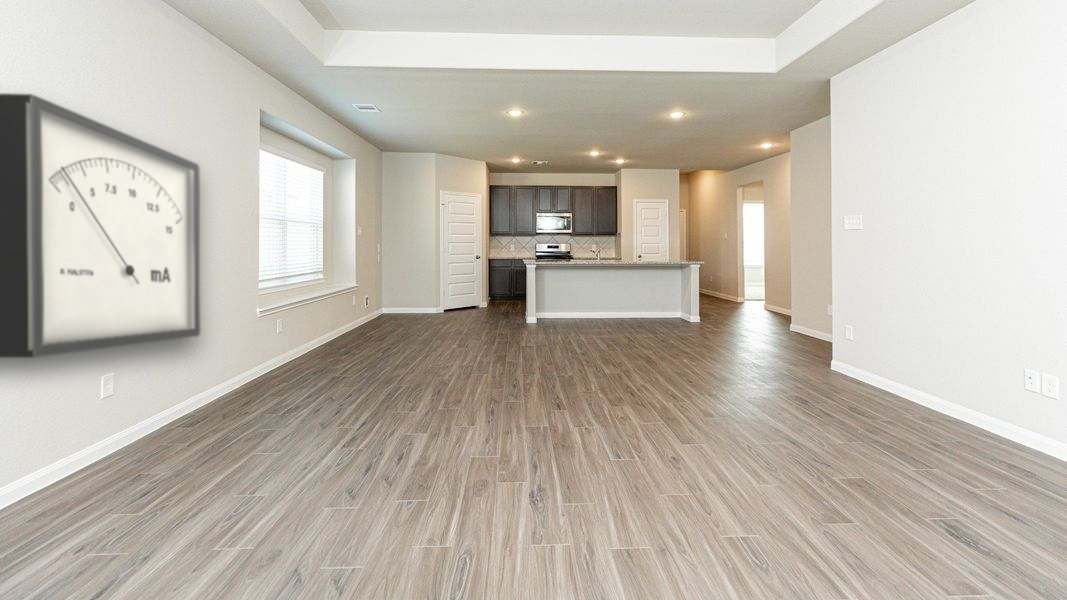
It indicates **2.5** mA
